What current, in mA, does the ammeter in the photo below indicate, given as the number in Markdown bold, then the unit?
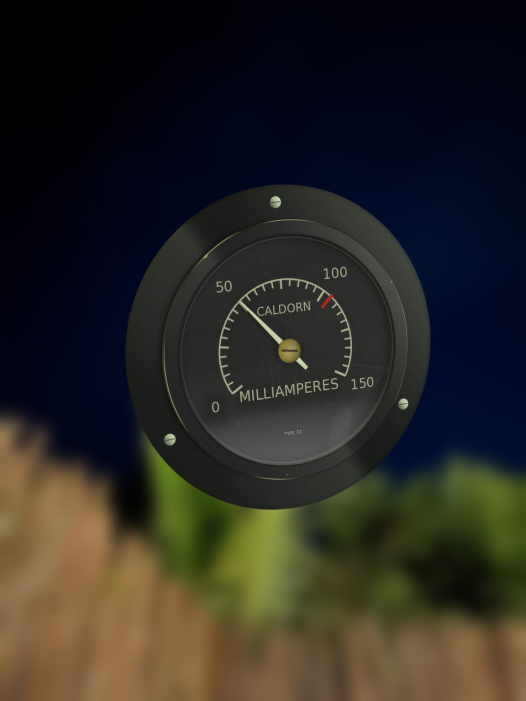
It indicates **50** mA
